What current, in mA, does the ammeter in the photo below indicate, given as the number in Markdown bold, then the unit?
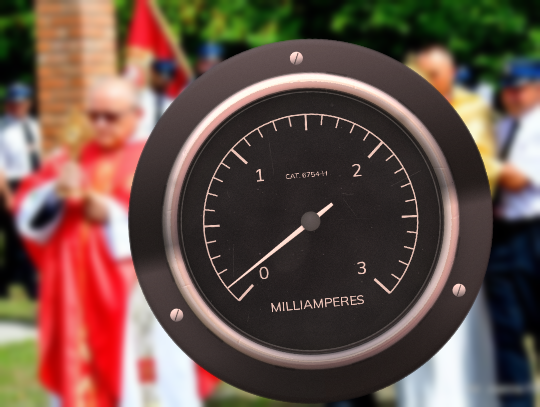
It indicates **0.1** mA
